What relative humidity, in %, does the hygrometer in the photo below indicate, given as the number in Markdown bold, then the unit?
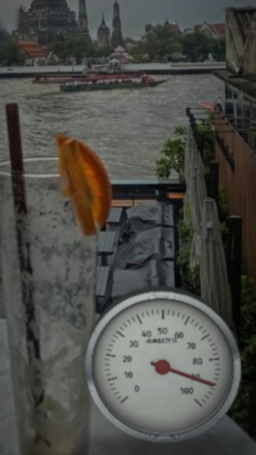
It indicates **90** %
